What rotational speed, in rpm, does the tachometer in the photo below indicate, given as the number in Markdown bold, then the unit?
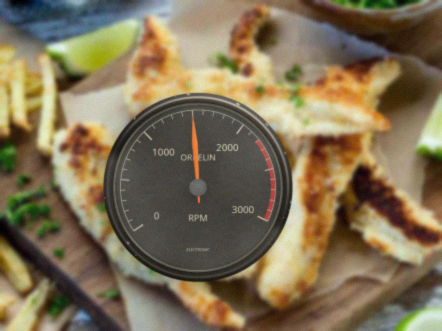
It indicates **1500** rpm
